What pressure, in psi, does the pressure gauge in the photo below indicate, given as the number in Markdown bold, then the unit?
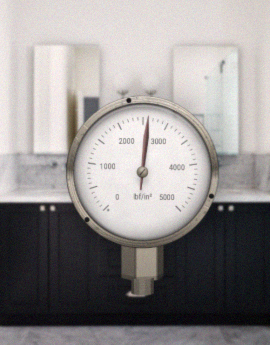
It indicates **2600** psi
